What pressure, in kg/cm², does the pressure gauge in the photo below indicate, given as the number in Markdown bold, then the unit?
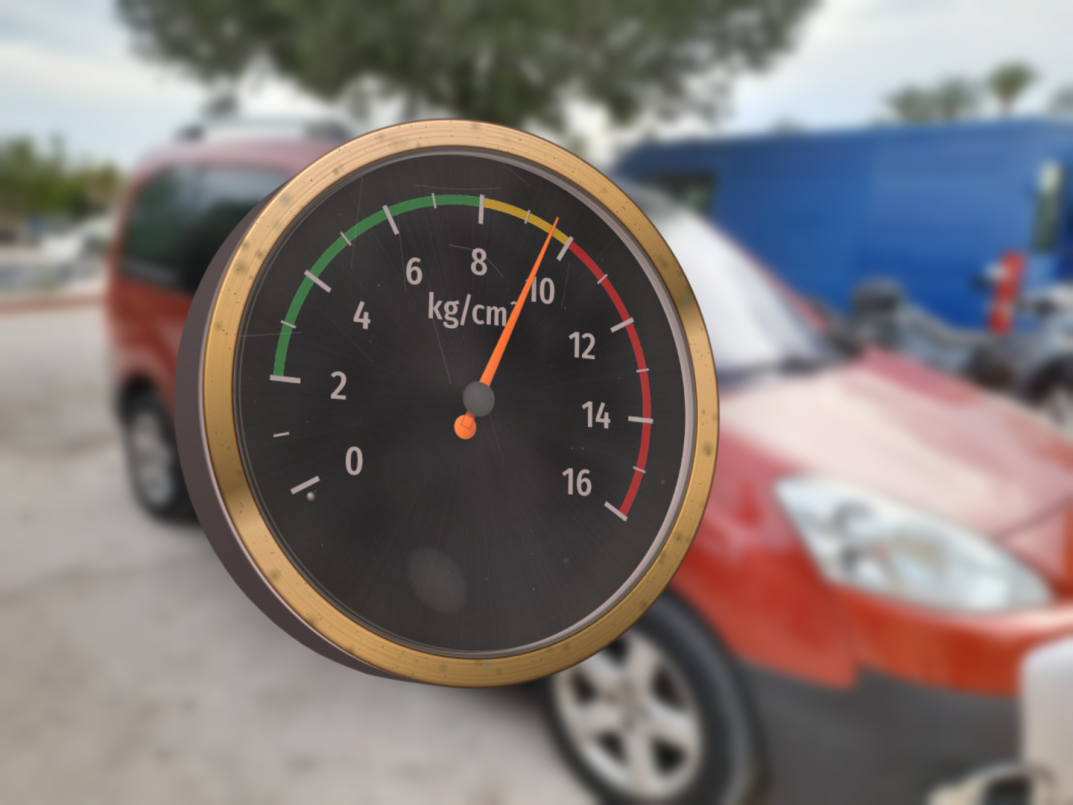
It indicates **9.5** kg/cm²
